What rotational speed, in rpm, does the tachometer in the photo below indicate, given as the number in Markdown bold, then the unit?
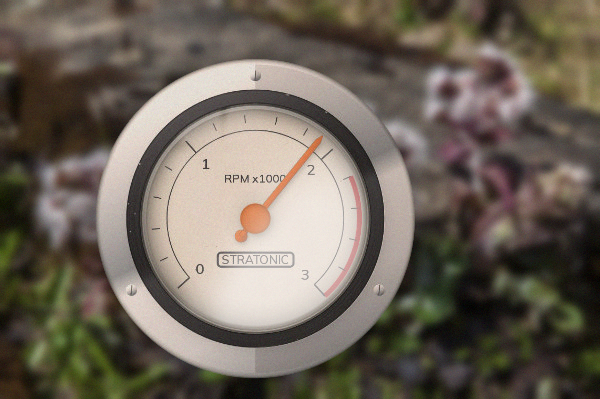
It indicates **1900** rpm
